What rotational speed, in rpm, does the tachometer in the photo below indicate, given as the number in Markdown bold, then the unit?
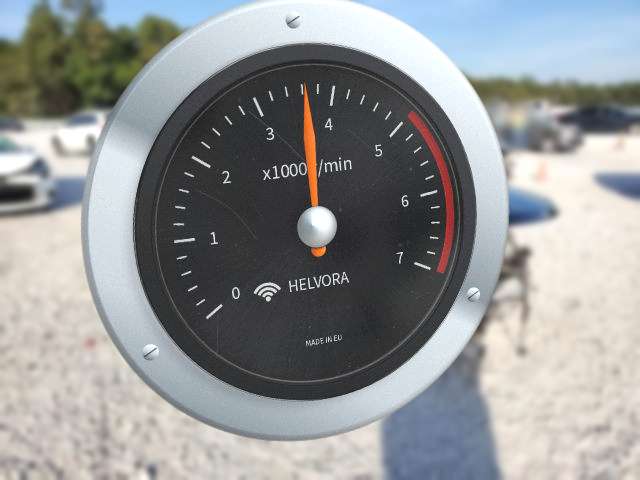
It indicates **3600** rpm
